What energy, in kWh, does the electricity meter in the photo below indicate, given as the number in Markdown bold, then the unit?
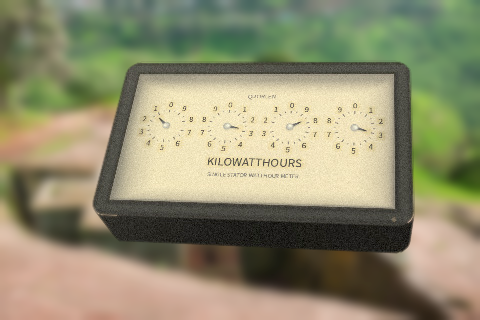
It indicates **1283** kWh
